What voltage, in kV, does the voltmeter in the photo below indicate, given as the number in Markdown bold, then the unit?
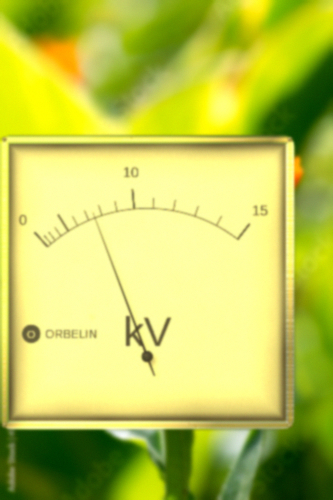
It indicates **7.5** kV
